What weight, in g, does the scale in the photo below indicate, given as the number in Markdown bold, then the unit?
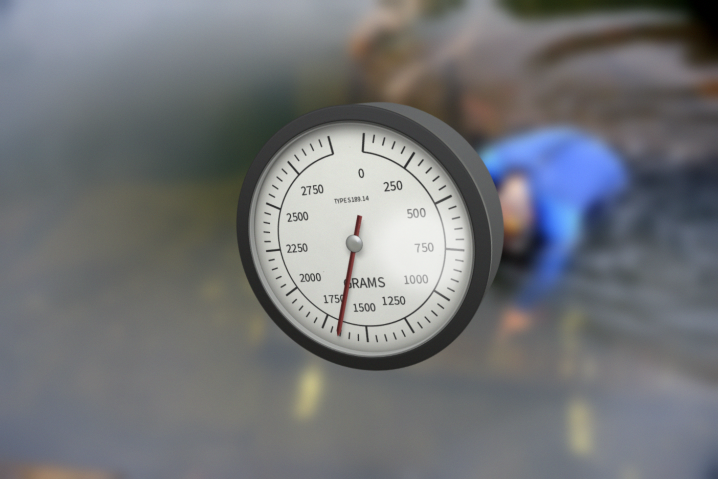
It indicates **1650** g
